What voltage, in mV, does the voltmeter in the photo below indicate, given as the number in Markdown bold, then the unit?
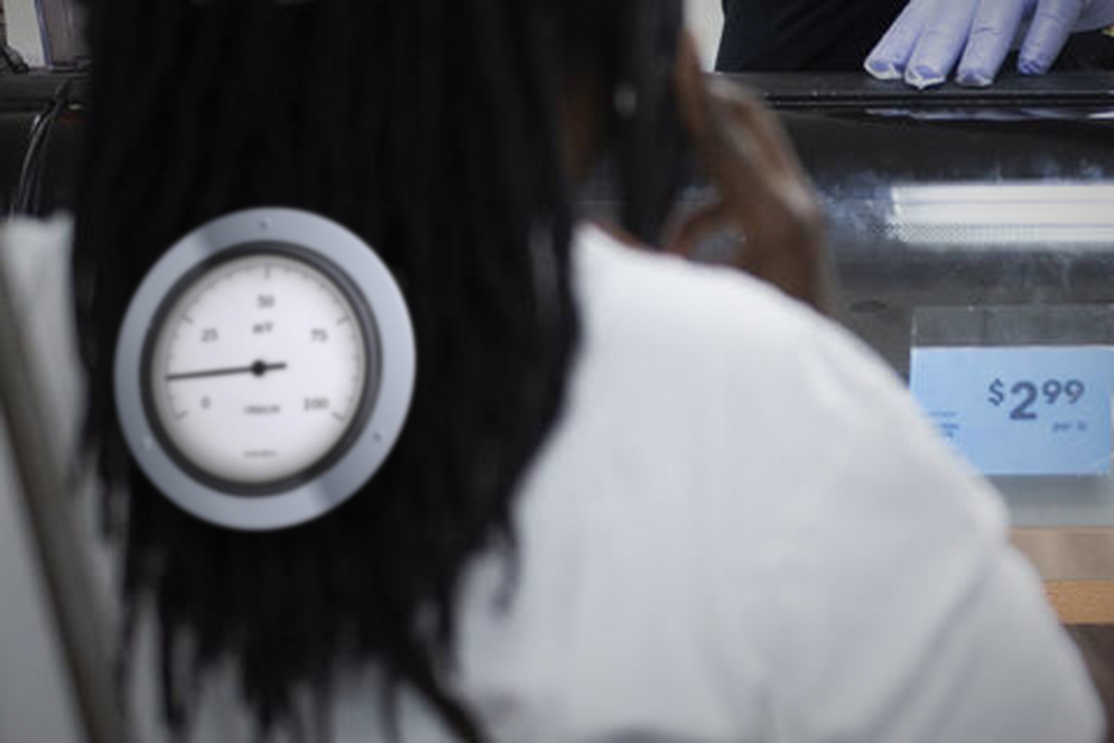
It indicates **10** mV
